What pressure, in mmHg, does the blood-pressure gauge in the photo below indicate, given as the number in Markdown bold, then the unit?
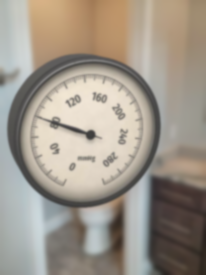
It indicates **80** mmHg
